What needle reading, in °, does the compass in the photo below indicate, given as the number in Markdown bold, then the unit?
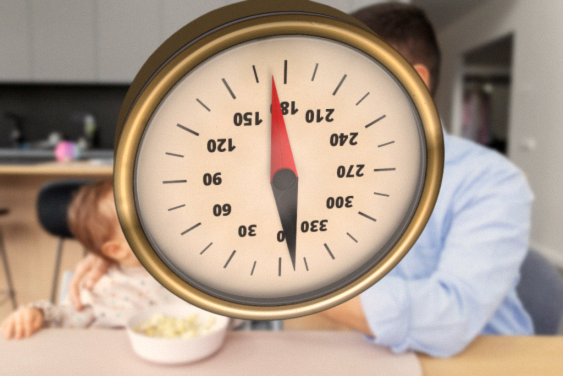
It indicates **172.5** °
